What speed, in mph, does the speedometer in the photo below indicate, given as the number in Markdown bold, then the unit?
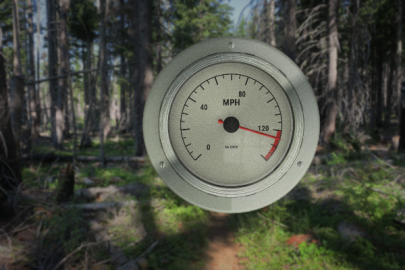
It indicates **125** mph
